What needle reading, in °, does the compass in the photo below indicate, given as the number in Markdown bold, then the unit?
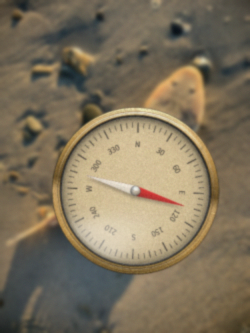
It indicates **105** °
